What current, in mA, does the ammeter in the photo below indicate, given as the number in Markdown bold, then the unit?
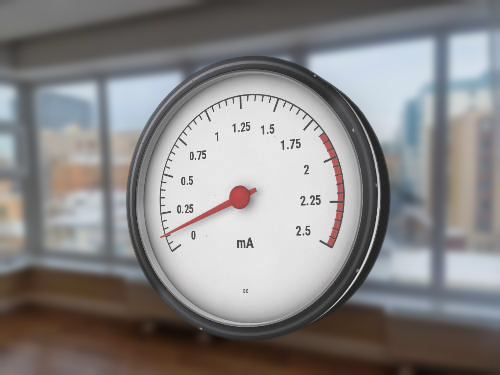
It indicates **0.1** mA
